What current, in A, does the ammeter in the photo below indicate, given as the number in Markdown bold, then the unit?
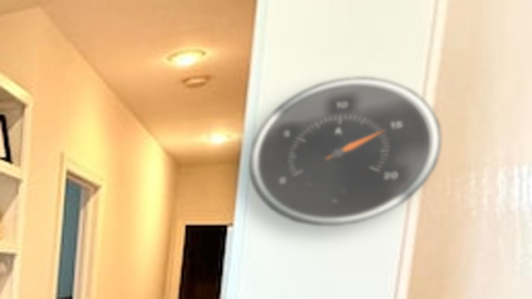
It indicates **15** A
